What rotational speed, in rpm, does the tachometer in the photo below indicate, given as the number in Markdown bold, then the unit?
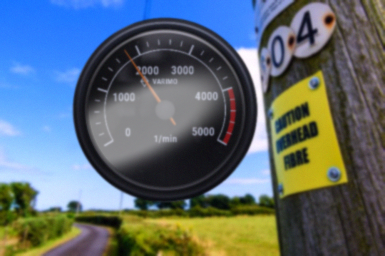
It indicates **1800** rpm
